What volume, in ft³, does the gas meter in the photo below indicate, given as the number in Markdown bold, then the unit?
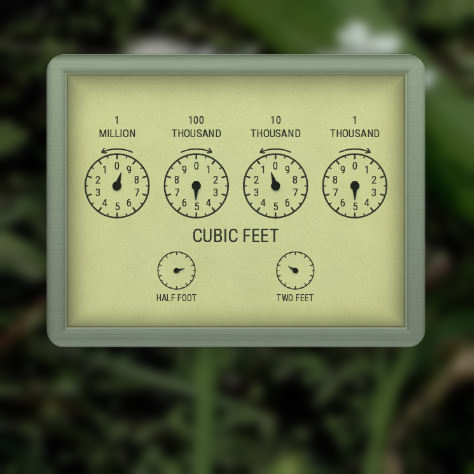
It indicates **950500** ft³
